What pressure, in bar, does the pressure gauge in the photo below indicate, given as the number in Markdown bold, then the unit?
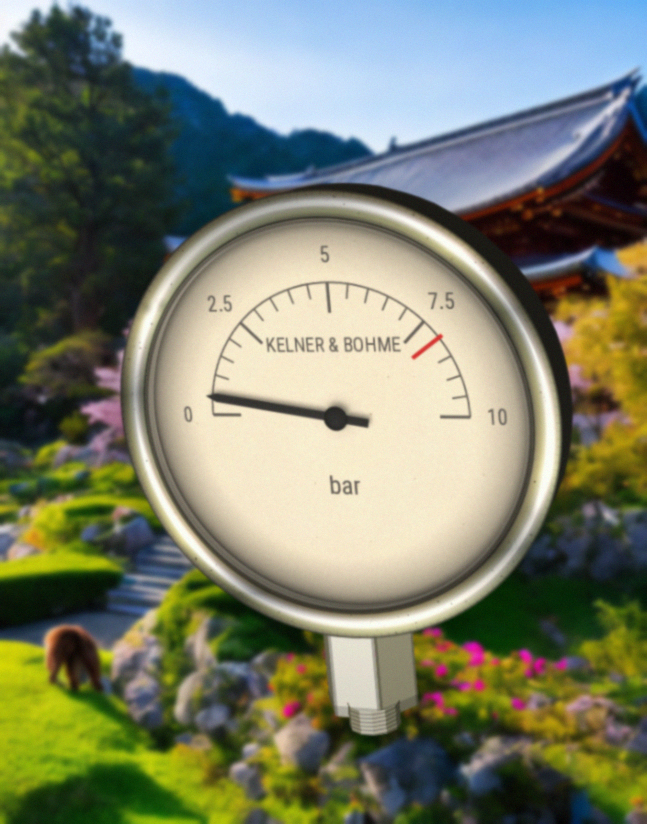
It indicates **0.5** bar
